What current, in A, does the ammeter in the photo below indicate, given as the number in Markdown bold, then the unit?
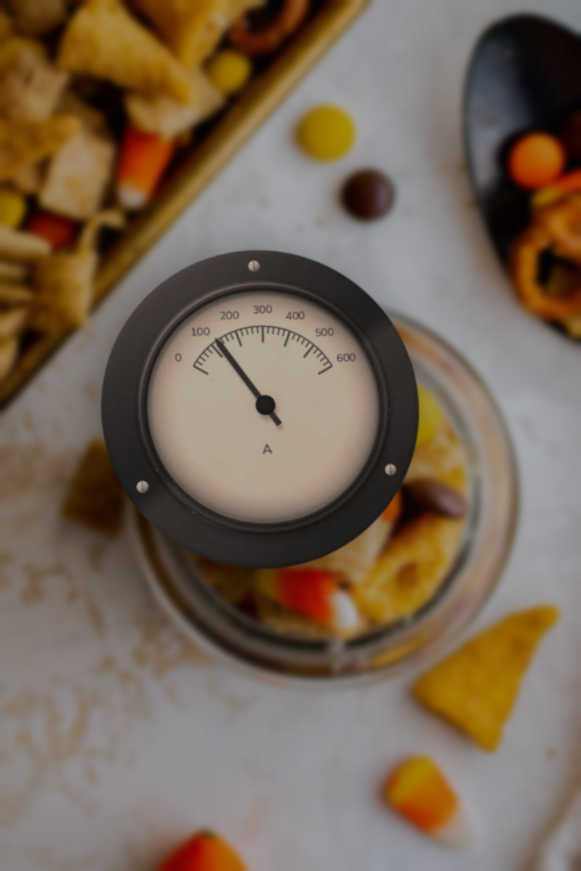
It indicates **120** A
